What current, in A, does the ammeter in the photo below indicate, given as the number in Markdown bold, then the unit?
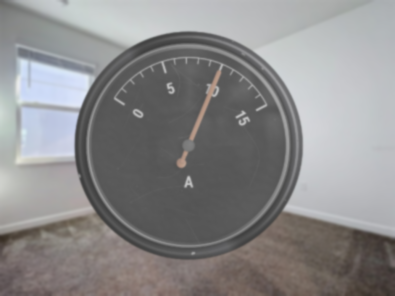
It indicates **10** A
